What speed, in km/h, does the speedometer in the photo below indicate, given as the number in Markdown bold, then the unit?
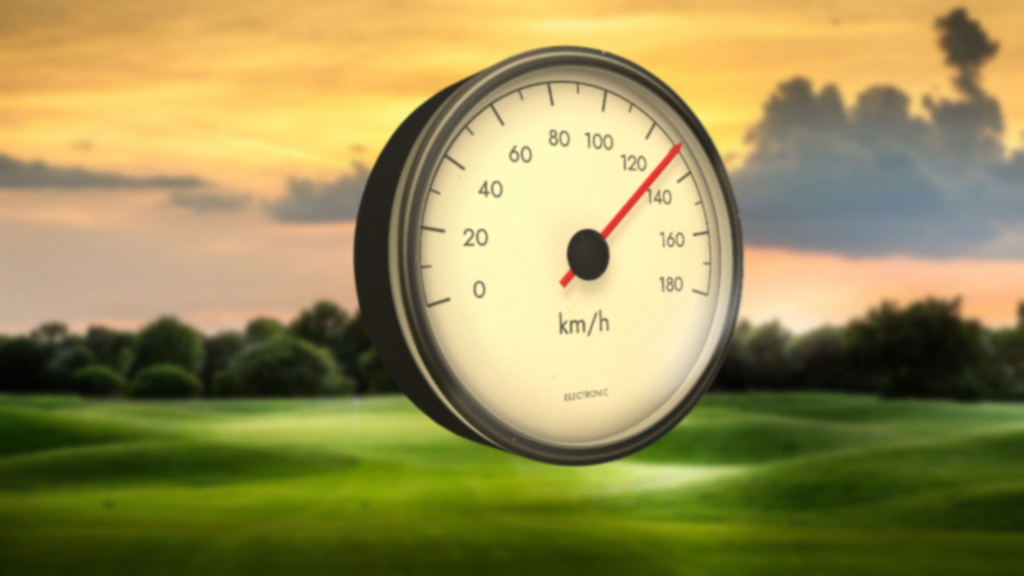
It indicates **130** km/h
